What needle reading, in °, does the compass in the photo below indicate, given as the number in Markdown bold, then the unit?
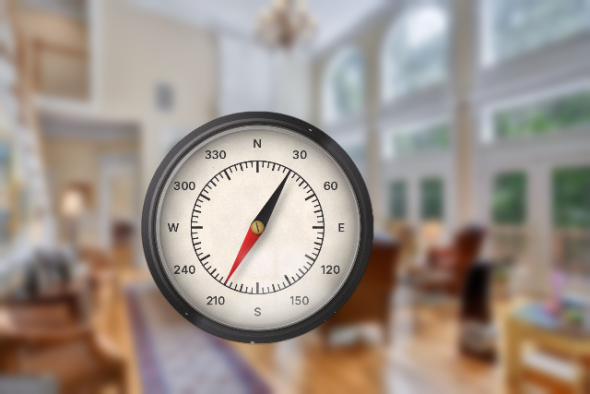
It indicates **210** °
